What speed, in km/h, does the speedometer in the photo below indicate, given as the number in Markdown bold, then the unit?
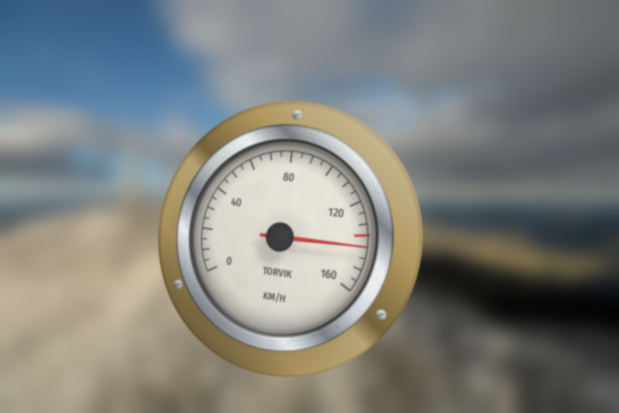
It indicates **140** km/h
